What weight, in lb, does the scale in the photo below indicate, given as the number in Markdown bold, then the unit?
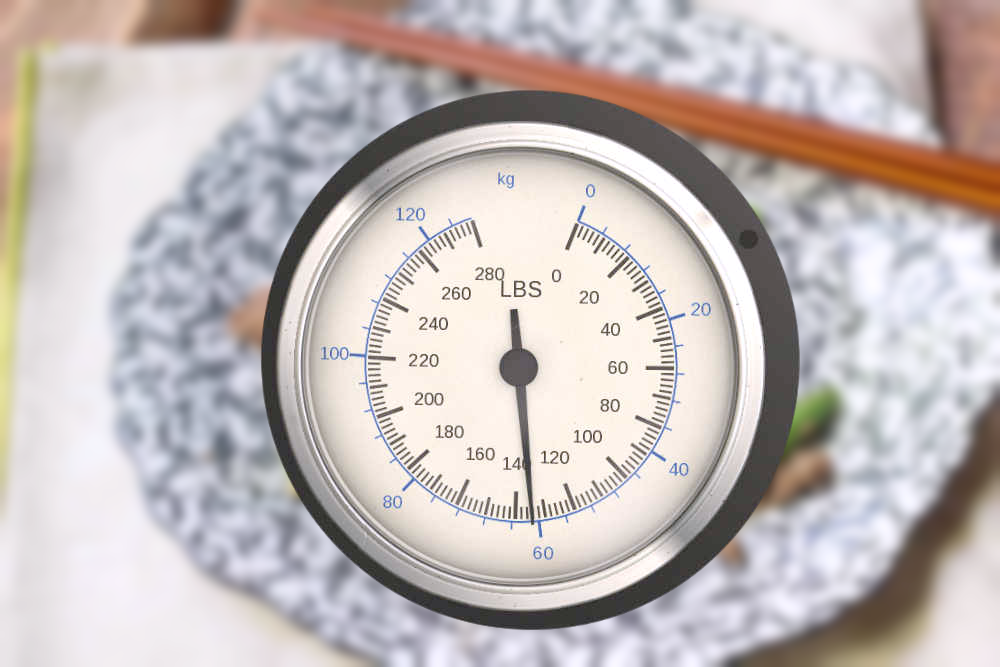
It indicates **134** lb
